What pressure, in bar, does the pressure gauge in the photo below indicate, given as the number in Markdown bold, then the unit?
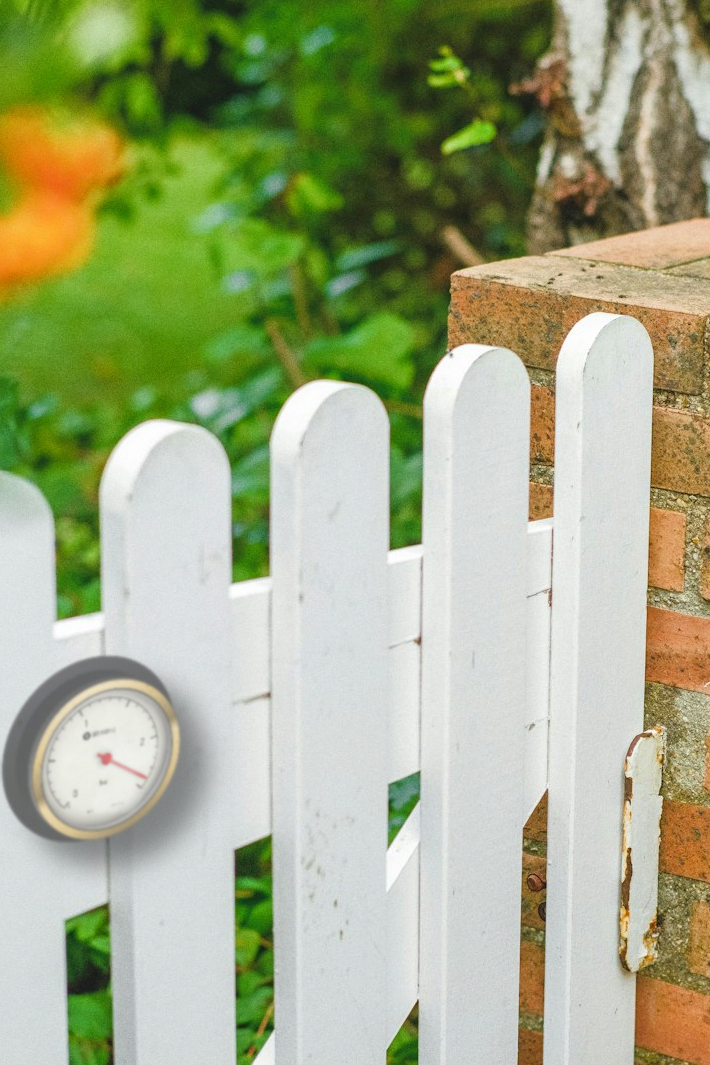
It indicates **2.4** bar
